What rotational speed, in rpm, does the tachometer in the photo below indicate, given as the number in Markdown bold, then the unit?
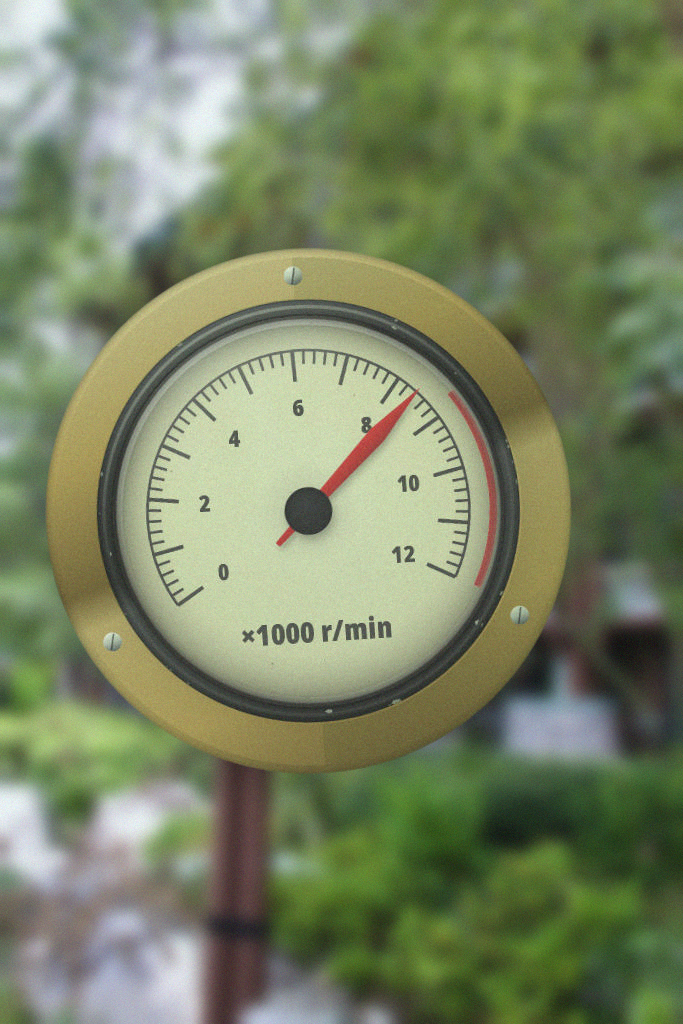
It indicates **8400** rpm
